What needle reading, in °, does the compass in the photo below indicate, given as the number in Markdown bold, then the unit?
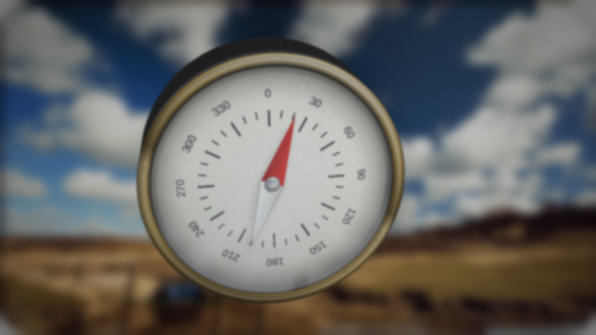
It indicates **20** °
